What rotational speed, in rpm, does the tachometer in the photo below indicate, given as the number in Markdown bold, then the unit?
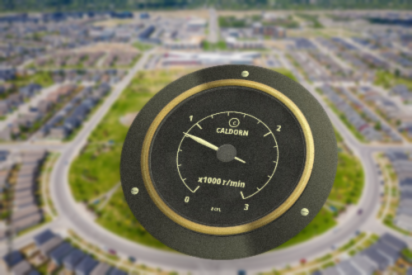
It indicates **800** rpm
